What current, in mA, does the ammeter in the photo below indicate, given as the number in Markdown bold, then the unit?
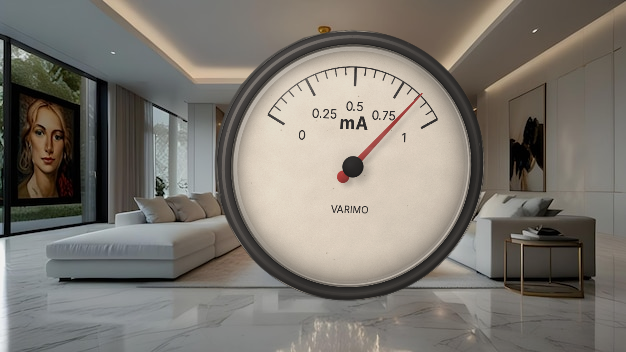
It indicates **0.85** mA
